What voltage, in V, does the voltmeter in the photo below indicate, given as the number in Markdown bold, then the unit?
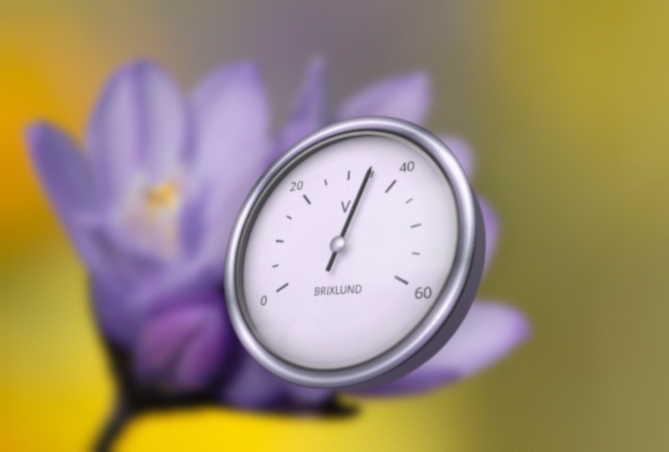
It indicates **35** V
